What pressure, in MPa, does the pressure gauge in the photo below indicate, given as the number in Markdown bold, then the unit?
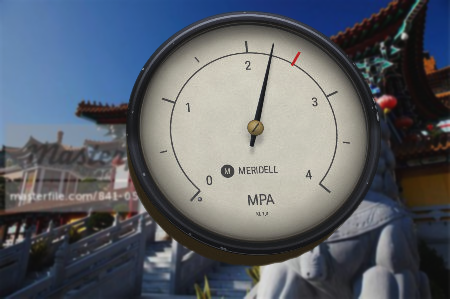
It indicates **2.25** MPa
